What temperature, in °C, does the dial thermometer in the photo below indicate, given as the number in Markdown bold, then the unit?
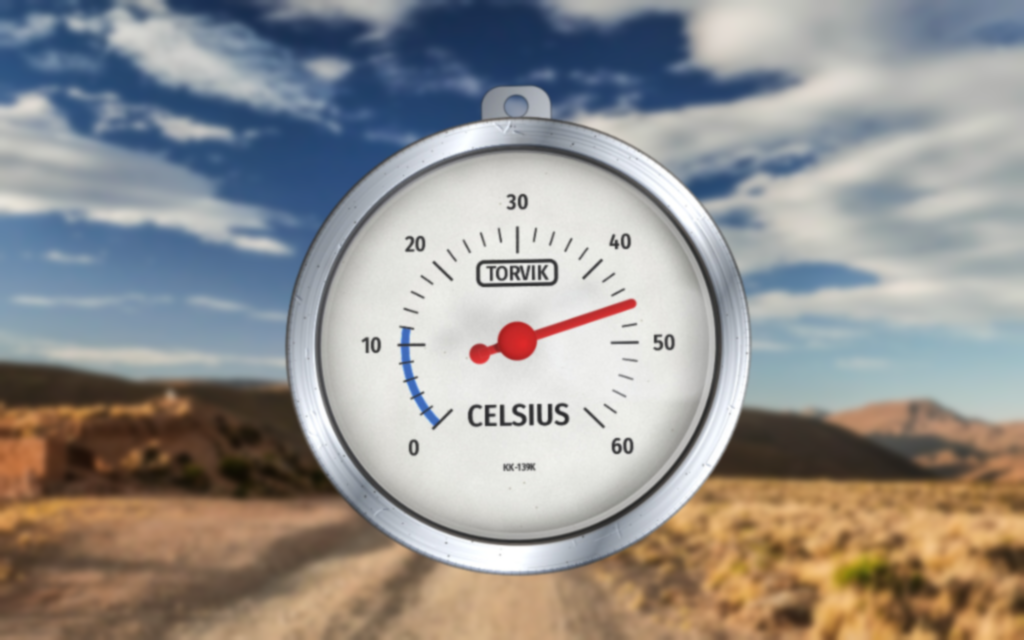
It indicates **46** °C
